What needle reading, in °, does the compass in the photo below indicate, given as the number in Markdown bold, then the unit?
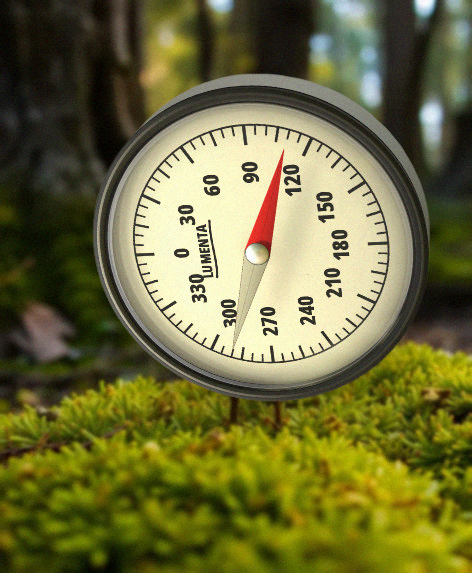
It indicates **110** °
